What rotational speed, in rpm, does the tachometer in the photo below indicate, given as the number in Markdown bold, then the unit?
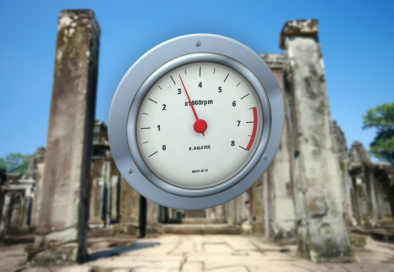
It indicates **3250** rpm
